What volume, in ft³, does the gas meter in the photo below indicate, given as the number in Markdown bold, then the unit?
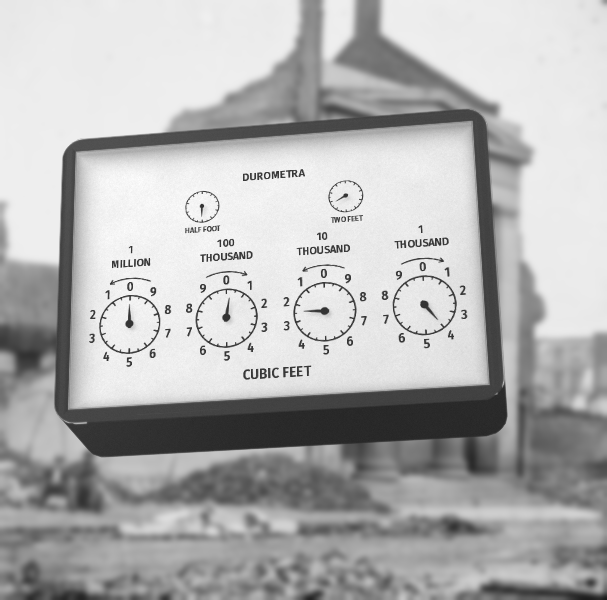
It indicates **2400** ft³
